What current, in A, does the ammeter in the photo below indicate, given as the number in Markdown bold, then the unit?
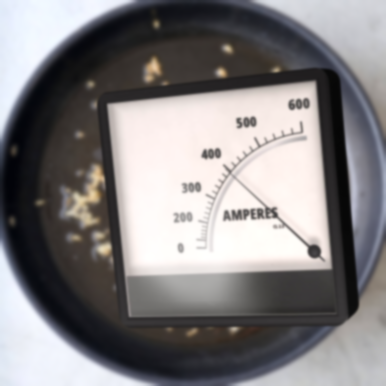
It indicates **400** A
